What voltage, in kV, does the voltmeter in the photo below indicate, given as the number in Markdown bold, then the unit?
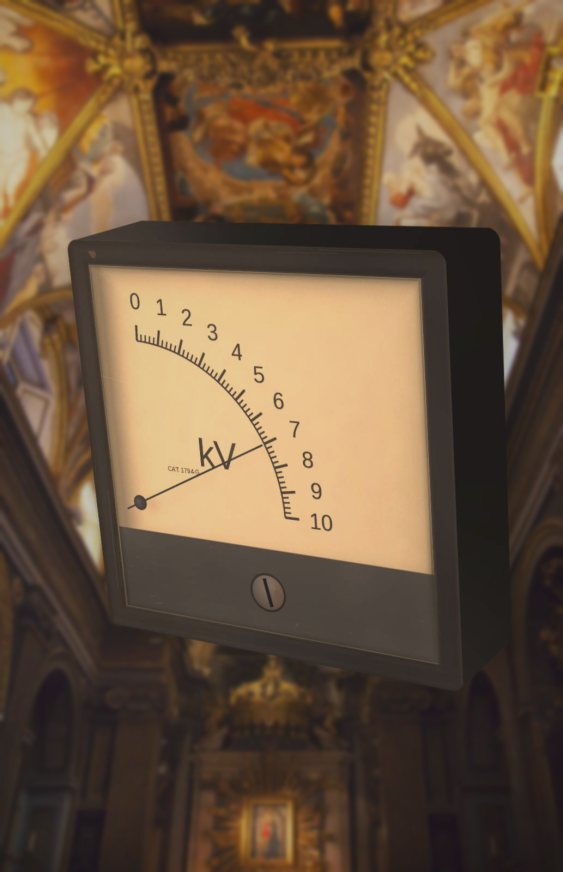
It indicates **7** kV
